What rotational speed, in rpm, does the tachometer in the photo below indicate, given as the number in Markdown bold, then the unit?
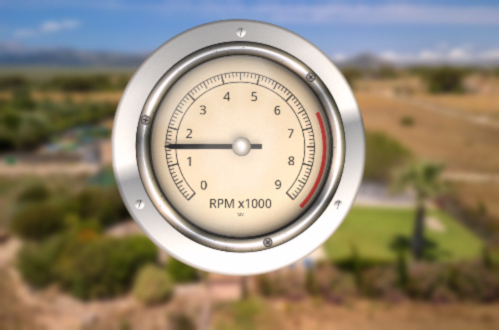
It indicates **1500** rpm
